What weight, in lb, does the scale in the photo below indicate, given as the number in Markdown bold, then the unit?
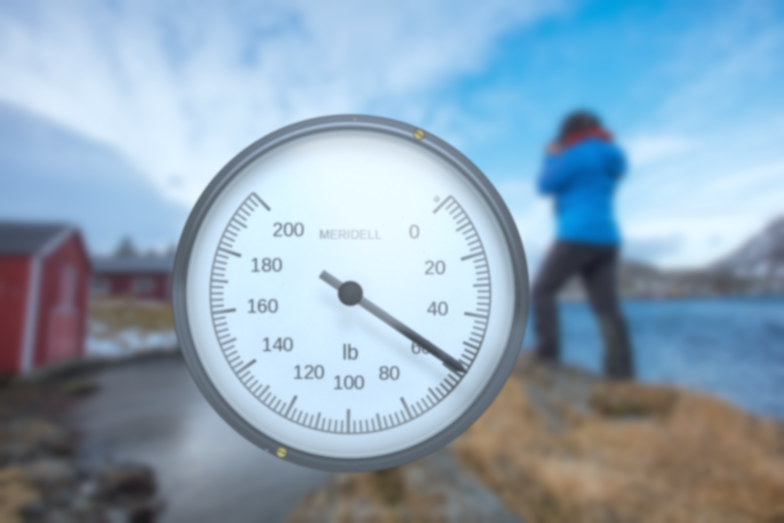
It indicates **58** lb
